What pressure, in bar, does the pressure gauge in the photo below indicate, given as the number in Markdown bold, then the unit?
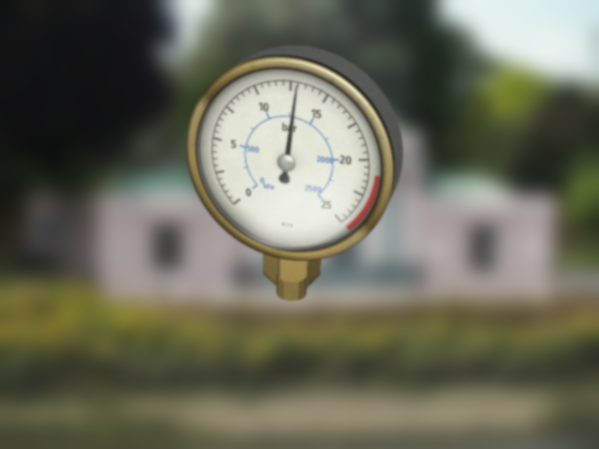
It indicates **13** bar
